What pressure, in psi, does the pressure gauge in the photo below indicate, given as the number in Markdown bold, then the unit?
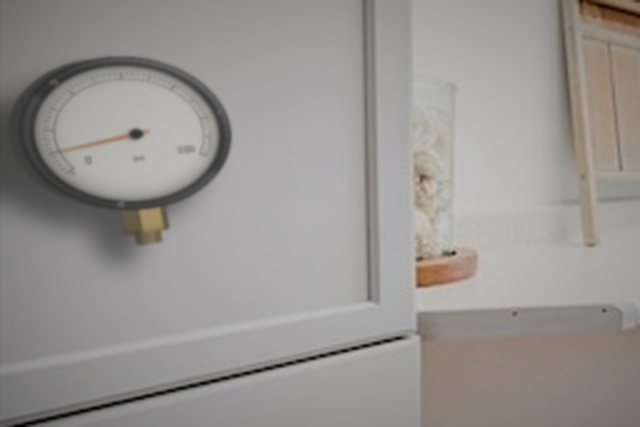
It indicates **25** psi
